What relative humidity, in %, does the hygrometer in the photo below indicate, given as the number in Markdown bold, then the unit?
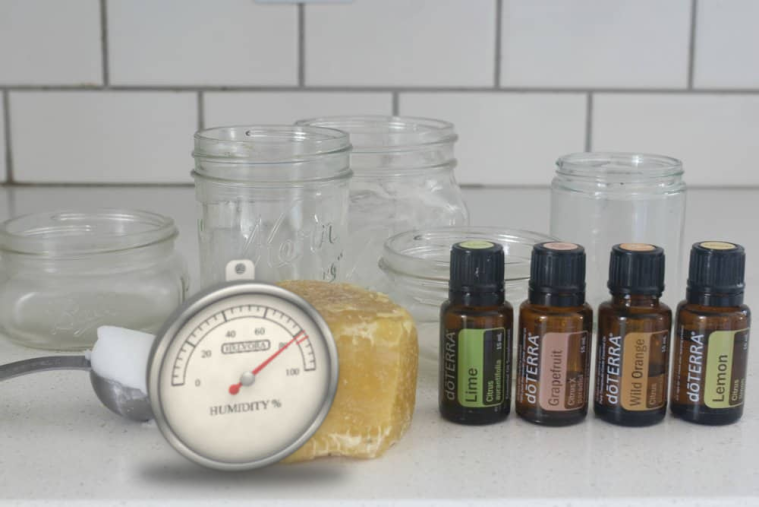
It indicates **80** %
